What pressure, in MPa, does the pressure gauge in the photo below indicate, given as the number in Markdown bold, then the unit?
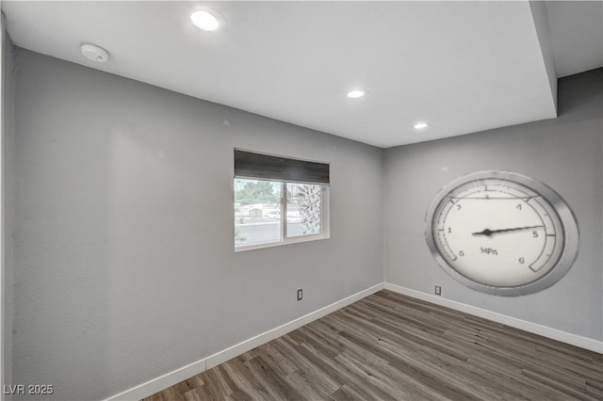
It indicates **4.75** MPa
